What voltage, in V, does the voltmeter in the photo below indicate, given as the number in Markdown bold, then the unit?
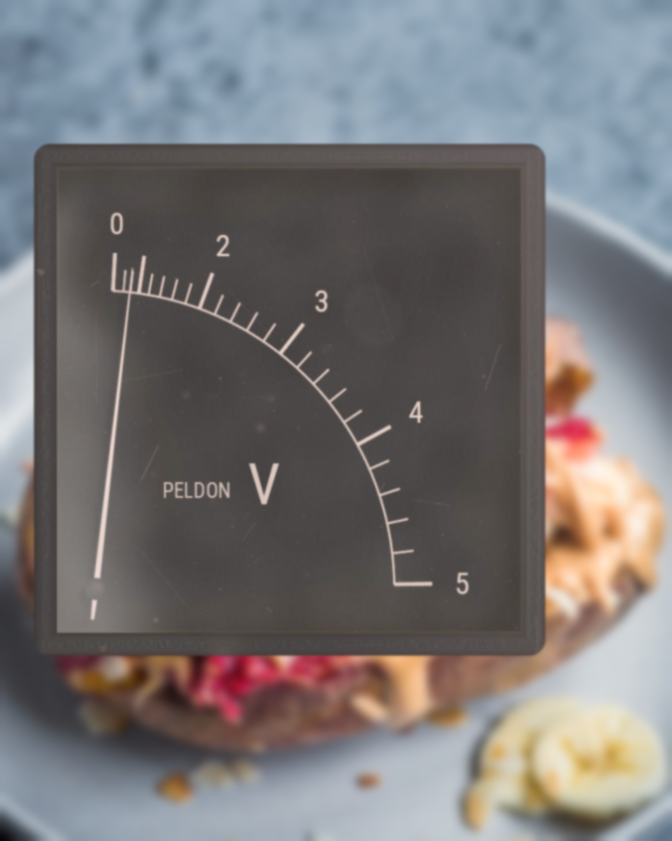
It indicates **0.8** V
